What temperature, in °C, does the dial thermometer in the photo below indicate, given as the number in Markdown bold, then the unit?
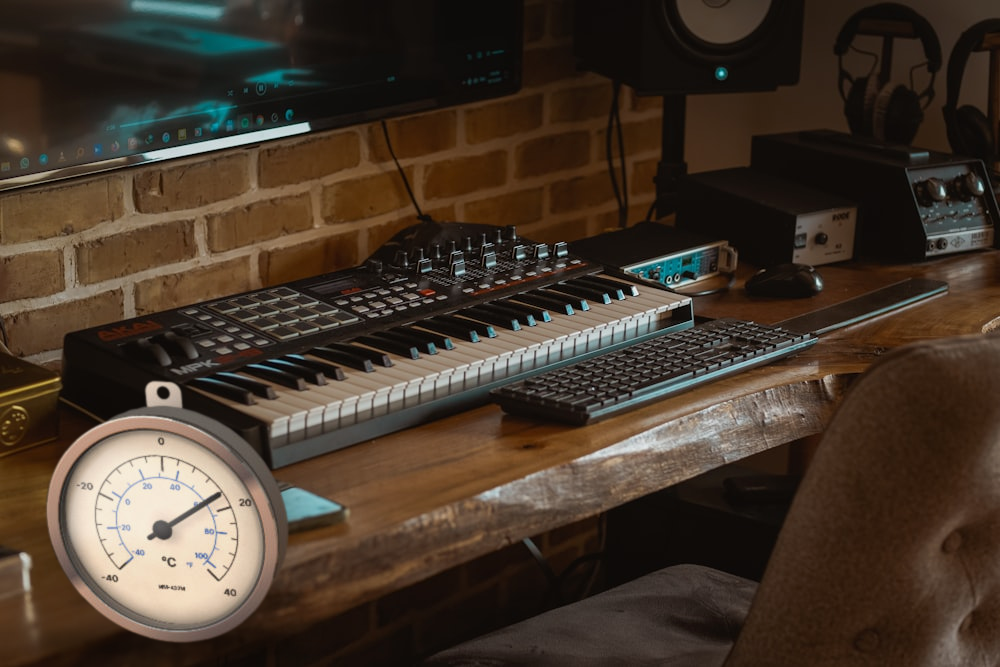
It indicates **16** °C
